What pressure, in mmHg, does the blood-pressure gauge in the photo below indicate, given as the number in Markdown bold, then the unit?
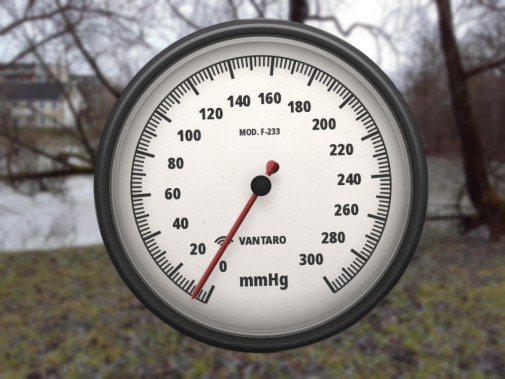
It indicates **6** mmHg
